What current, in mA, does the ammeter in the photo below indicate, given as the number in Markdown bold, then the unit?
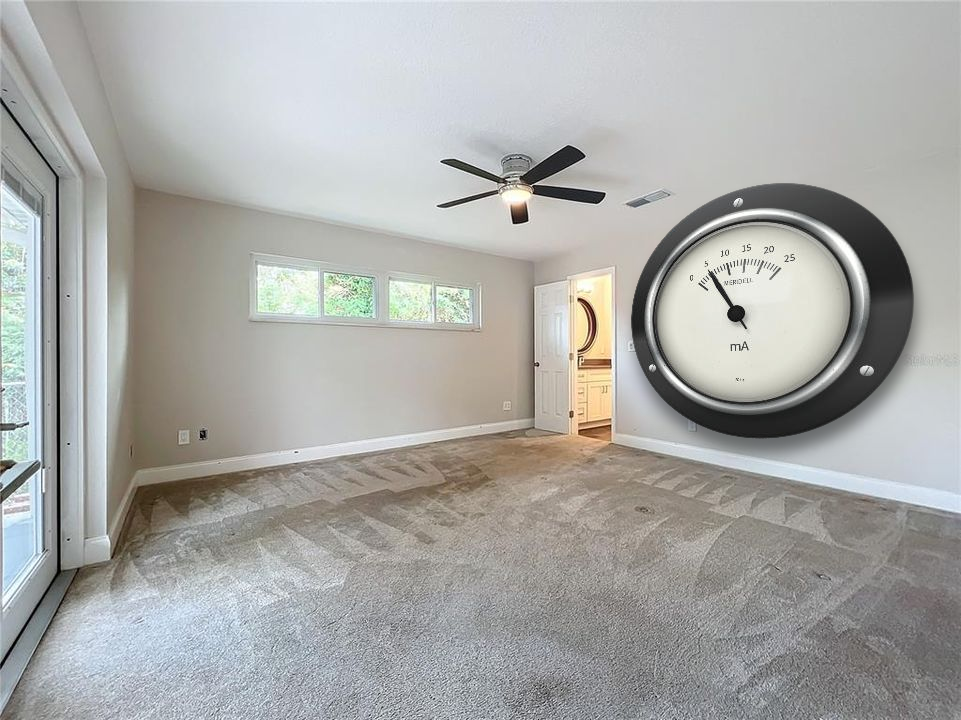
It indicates **5** mA
